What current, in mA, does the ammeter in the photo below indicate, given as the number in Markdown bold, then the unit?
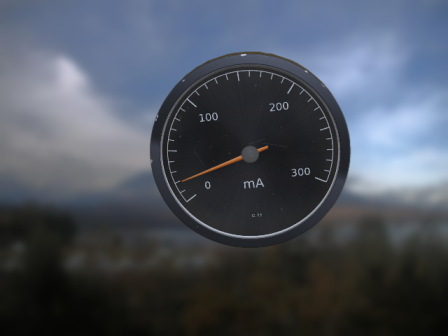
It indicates **20** mA
